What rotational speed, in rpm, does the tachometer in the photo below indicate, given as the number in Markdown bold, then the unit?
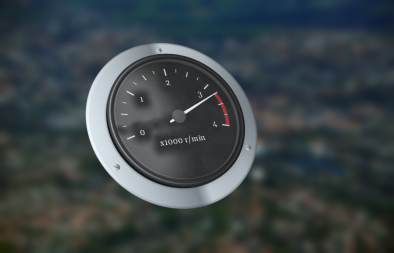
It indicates **3250** rpm
